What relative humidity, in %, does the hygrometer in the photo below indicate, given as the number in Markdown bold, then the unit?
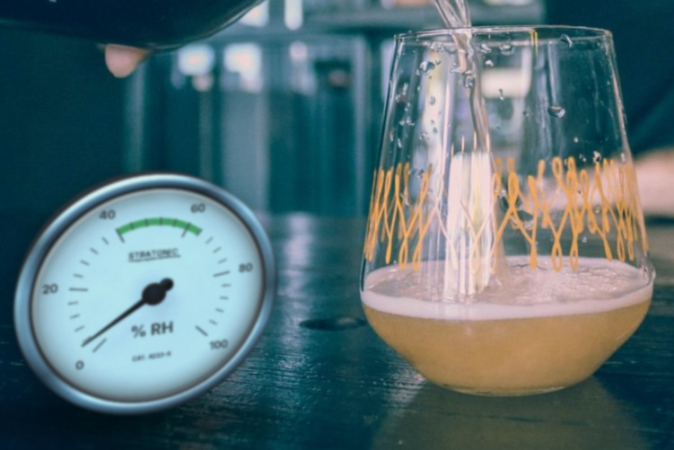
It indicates **4** %
